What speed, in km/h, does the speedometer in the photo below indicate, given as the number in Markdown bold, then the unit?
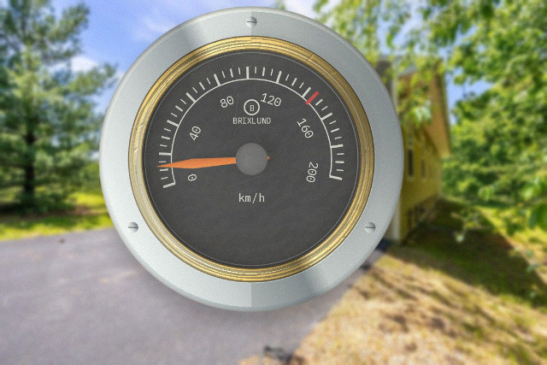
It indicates **12.5** km/h
